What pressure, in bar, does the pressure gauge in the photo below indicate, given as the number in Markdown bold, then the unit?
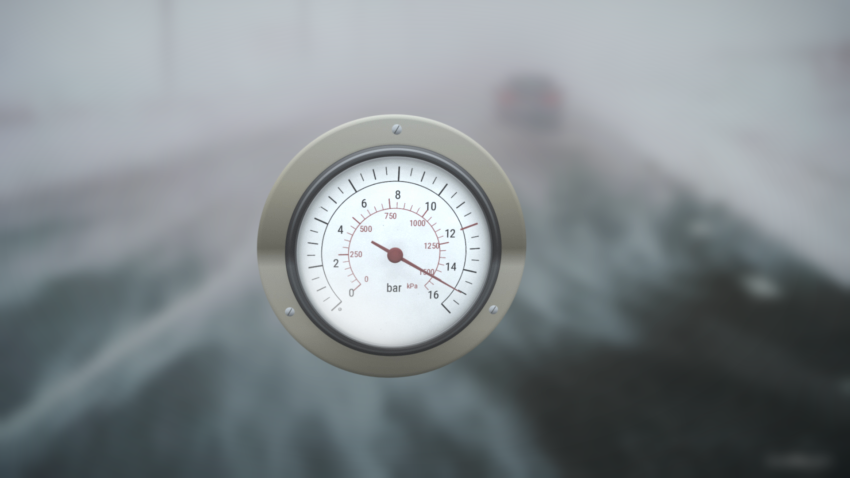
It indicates **15** bar
